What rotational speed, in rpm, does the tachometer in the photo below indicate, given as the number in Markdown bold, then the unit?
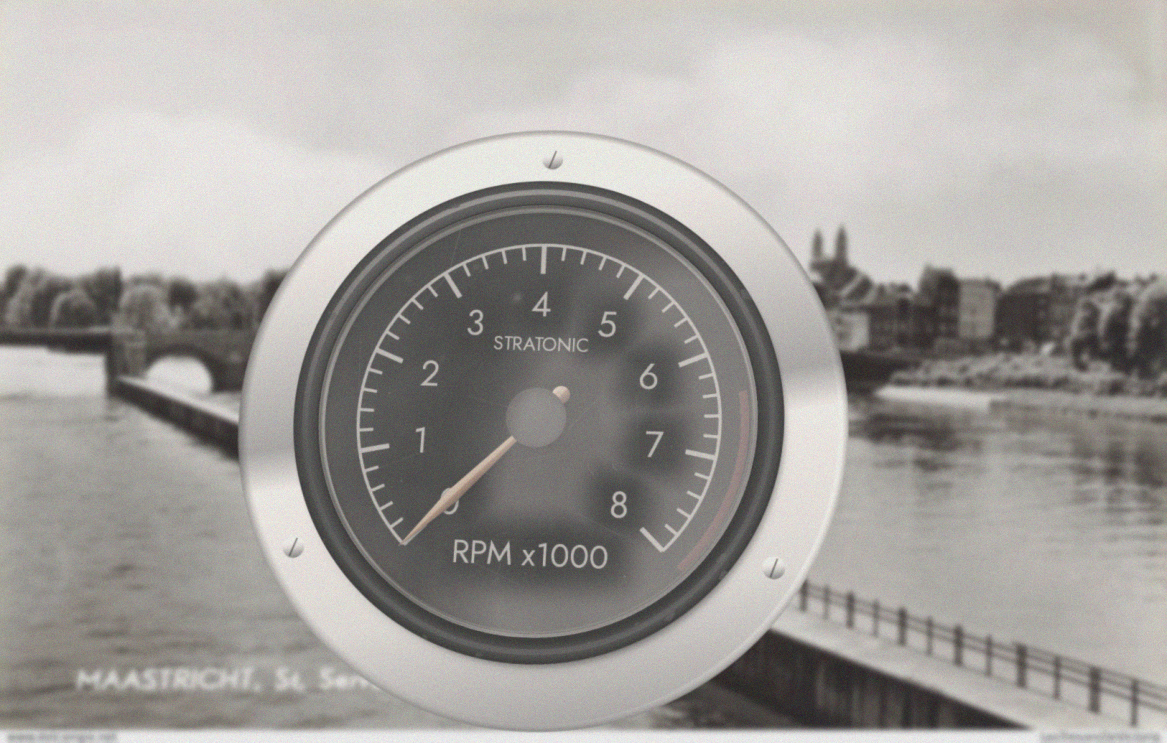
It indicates **0** rpm
